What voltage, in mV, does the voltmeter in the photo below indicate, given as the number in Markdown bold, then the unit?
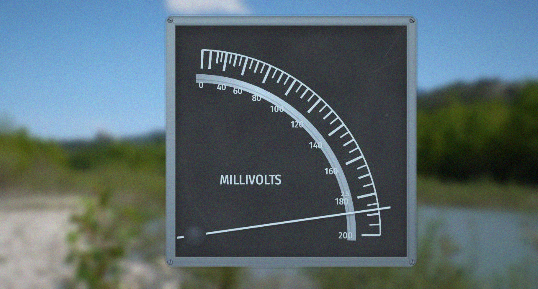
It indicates **187.5** mV
